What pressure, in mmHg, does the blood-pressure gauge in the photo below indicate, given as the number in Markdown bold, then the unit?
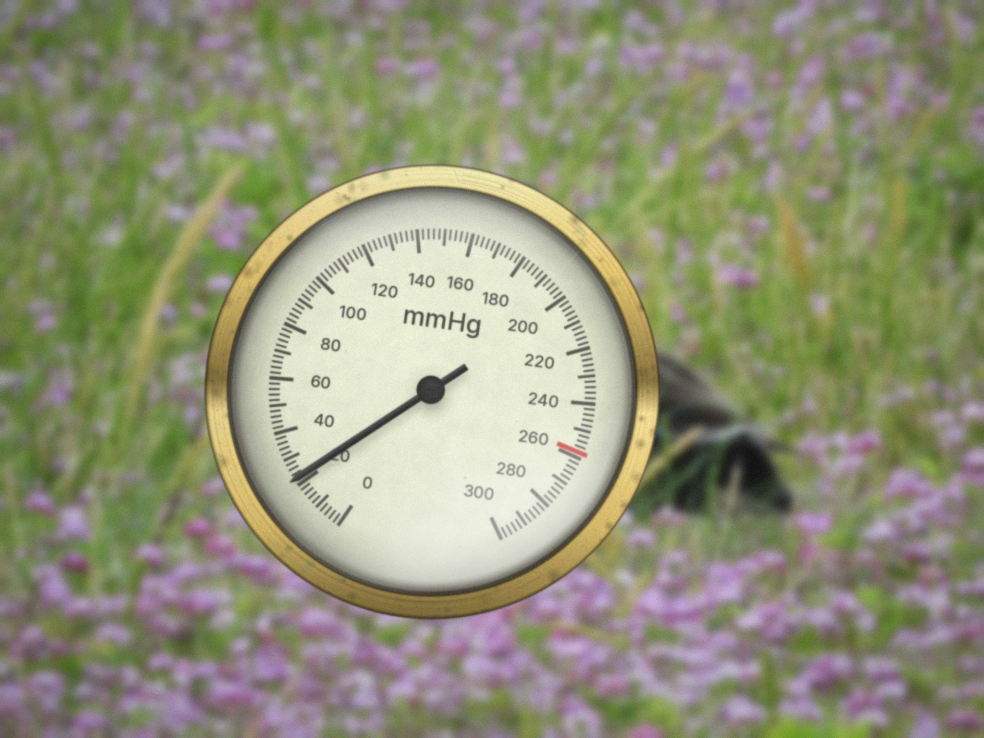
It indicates **22** mmHg
